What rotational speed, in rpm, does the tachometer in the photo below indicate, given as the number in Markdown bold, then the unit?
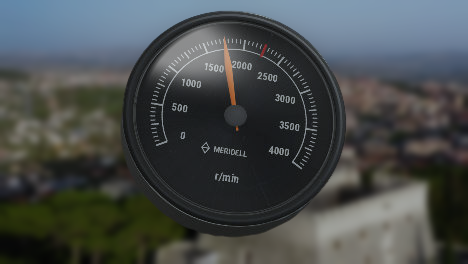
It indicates **1750** rpm
